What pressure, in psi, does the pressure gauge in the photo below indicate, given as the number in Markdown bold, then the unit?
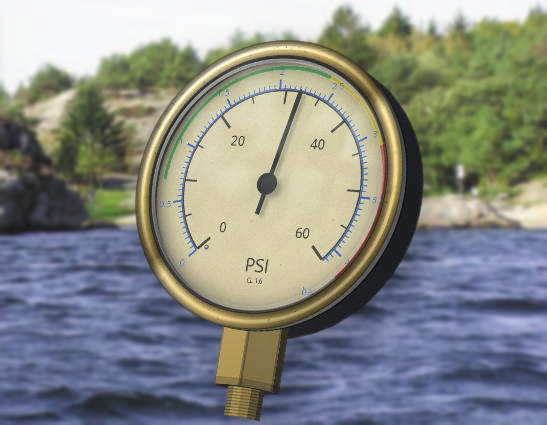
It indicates **32.5** psi
